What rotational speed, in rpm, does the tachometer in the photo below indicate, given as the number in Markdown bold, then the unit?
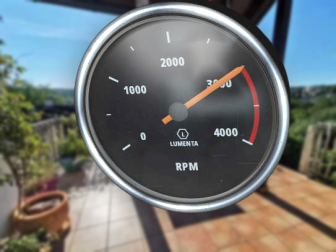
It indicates **3000** rpm
